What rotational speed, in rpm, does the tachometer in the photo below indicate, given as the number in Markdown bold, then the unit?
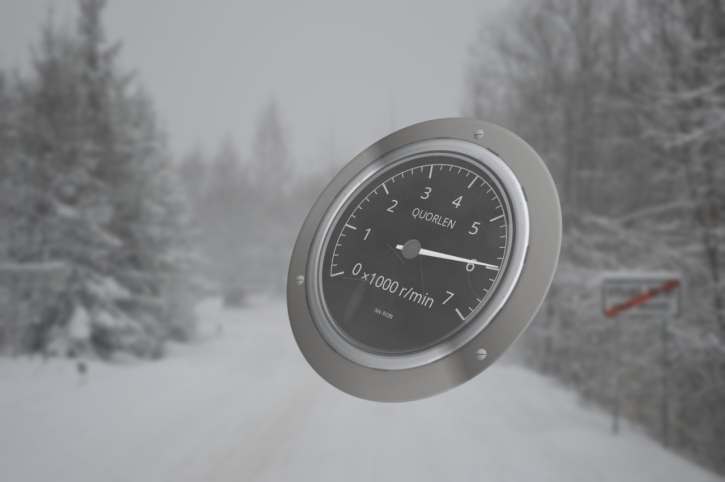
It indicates **6000** rpm
